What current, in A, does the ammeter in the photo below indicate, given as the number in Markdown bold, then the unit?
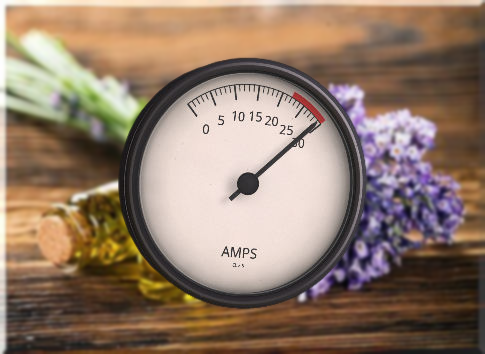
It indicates **29** A
